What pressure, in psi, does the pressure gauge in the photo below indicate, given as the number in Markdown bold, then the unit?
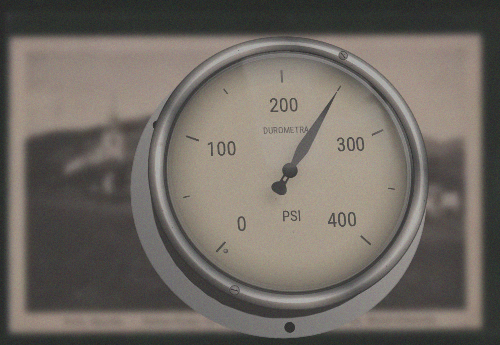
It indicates **250** psi
